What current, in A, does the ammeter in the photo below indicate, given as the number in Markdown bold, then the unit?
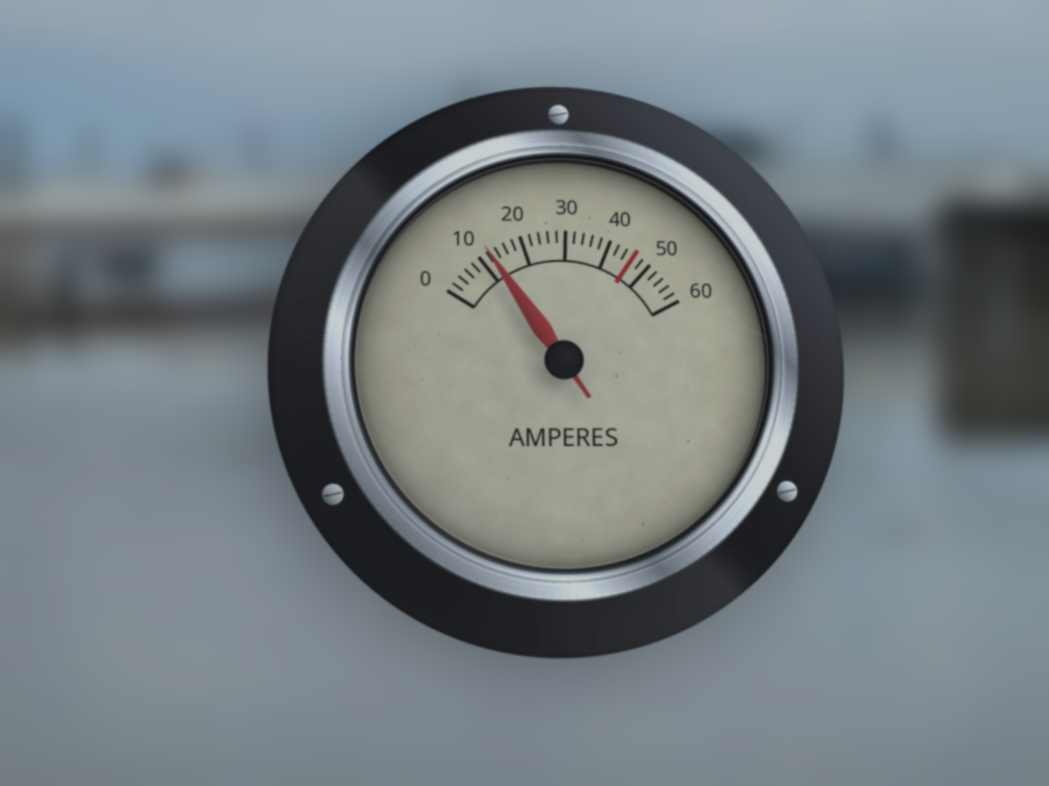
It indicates **12** A
